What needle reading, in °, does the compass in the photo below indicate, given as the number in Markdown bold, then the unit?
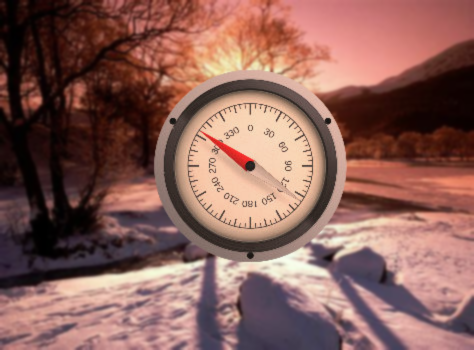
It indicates **305** °
